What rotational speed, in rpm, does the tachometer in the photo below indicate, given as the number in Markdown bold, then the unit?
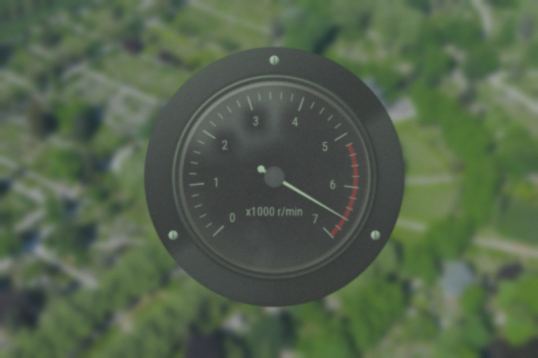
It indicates **6600** rpm
